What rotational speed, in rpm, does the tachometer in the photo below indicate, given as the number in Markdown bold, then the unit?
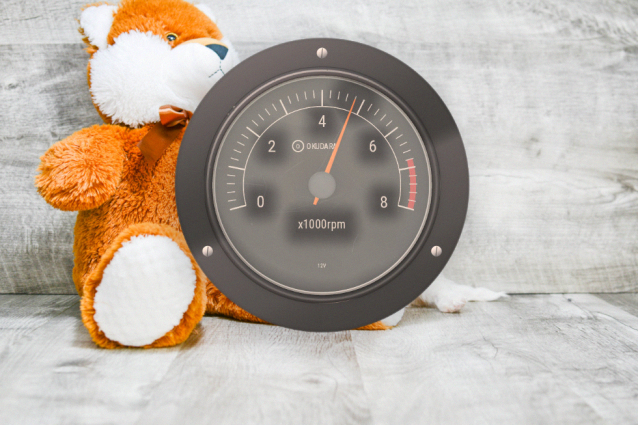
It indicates **4800** rpm
